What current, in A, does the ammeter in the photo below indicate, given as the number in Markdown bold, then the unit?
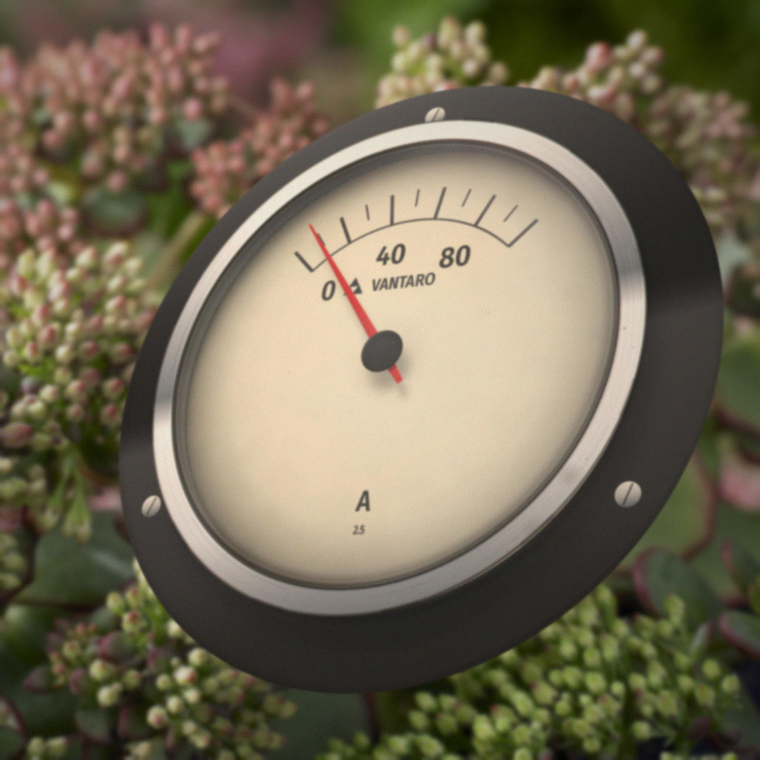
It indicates **10** A
